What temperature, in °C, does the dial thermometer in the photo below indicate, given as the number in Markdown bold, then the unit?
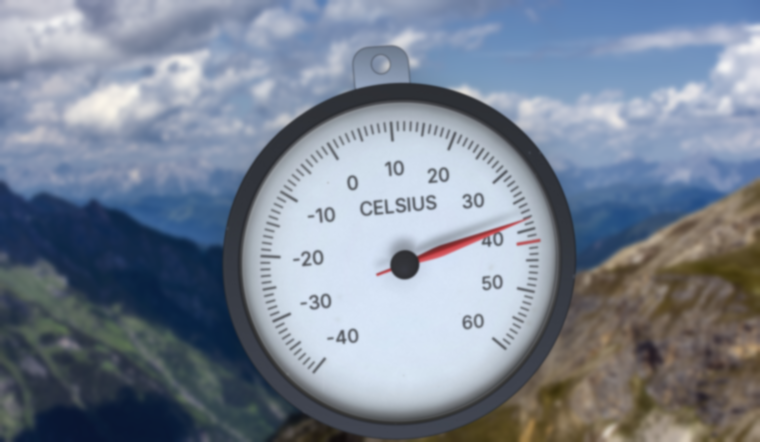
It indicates **38** °C
